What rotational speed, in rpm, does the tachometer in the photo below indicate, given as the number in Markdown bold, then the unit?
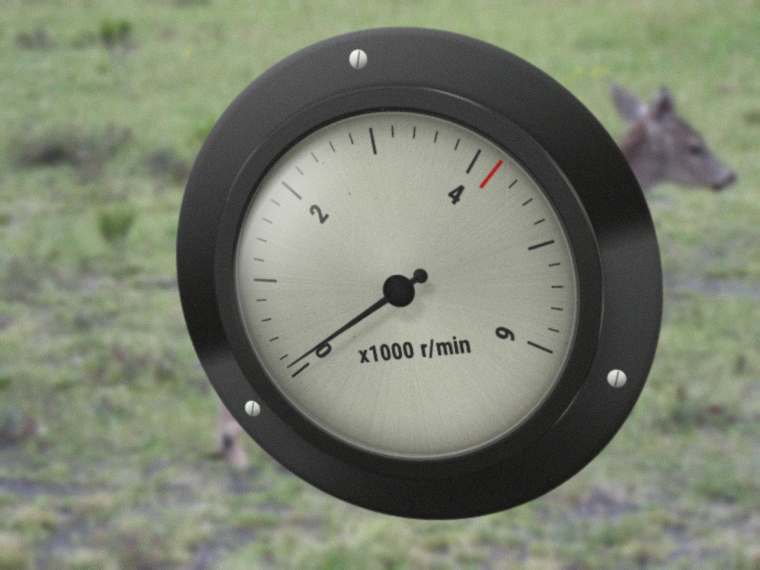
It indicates **100** rpm
